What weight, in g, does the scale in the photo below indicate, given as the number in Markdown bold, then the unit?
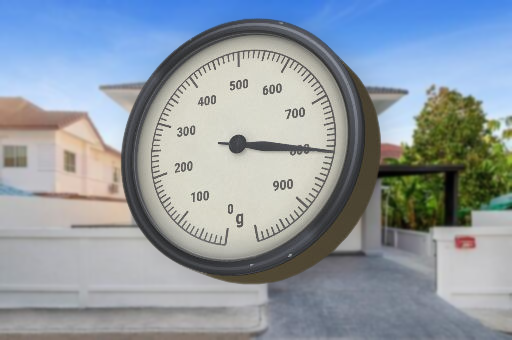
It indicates **800** g
